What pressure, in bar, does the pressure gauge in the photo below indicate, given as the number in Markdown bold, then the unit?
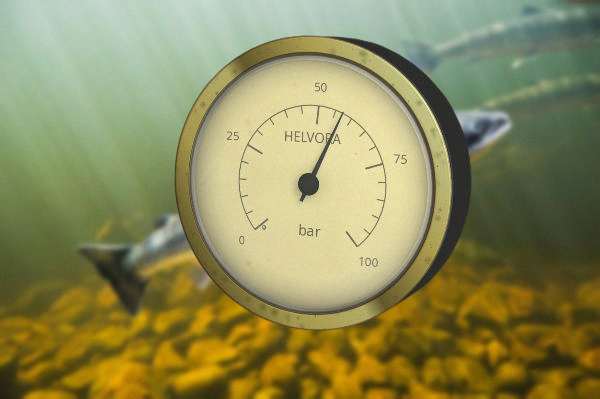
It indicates **57.5** bar
